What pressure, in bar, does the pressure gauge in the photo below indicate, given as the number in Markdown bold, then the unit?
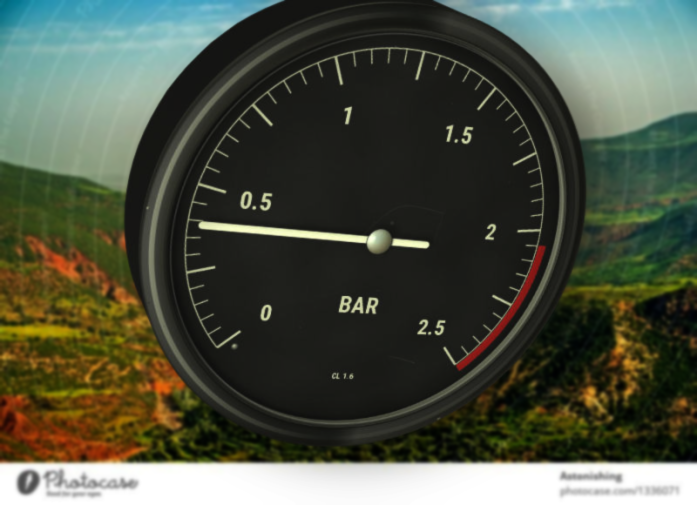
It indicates **0.4** bar
